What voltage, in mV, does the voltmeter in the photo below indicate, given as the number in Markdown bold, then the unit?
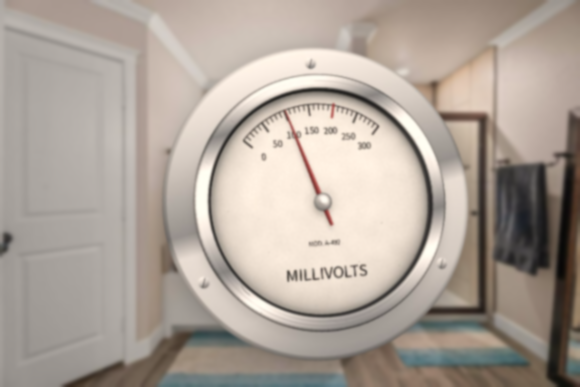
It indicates **100** mV
